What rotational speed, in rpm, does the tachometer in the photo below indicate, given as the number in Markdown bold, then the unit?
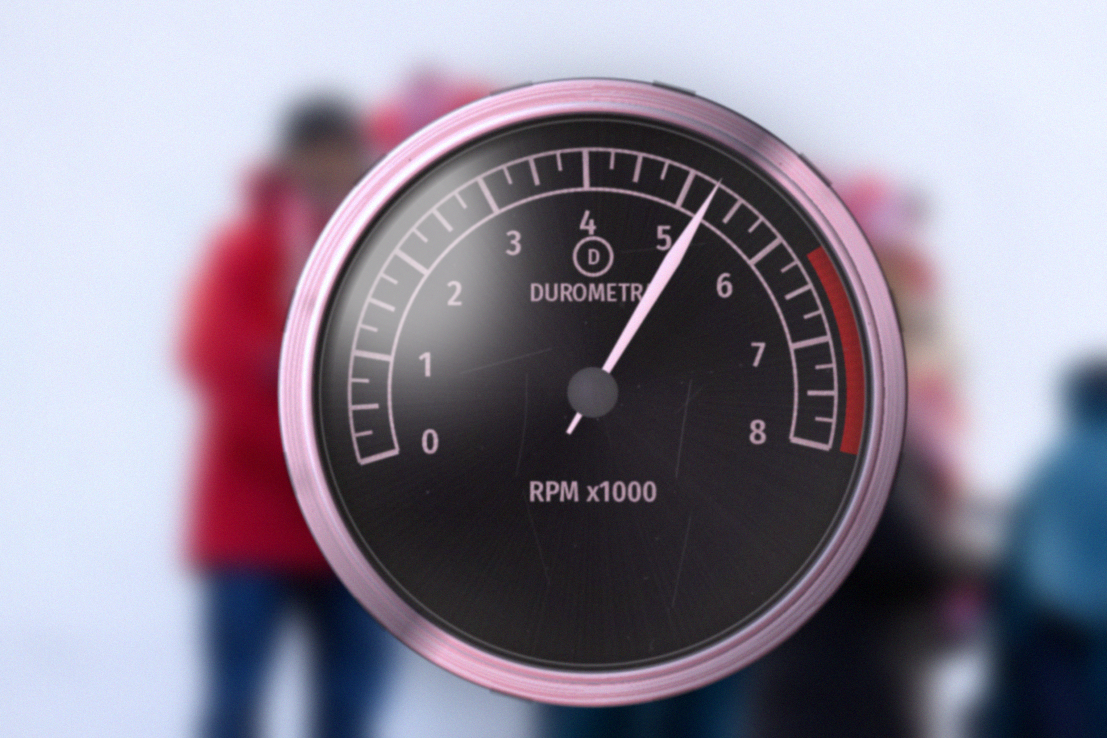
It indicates **5250** rpm
